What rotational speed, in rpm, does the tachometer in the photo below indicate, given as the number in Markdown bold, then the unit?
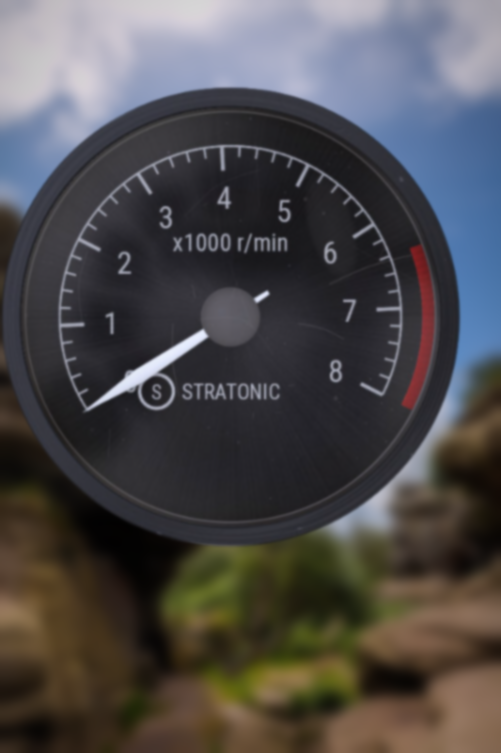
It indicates **0** rpm
